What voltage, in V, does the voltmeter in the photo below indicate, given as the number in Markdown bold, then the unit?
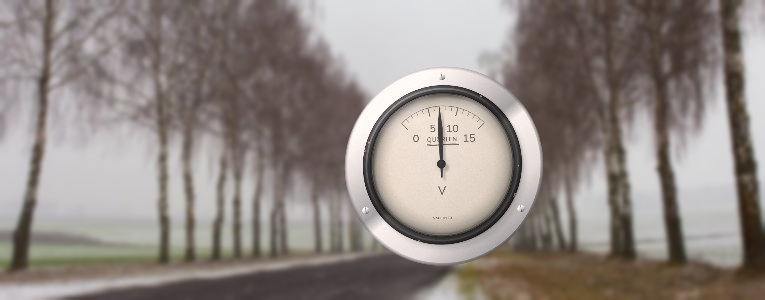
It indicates **7** V
